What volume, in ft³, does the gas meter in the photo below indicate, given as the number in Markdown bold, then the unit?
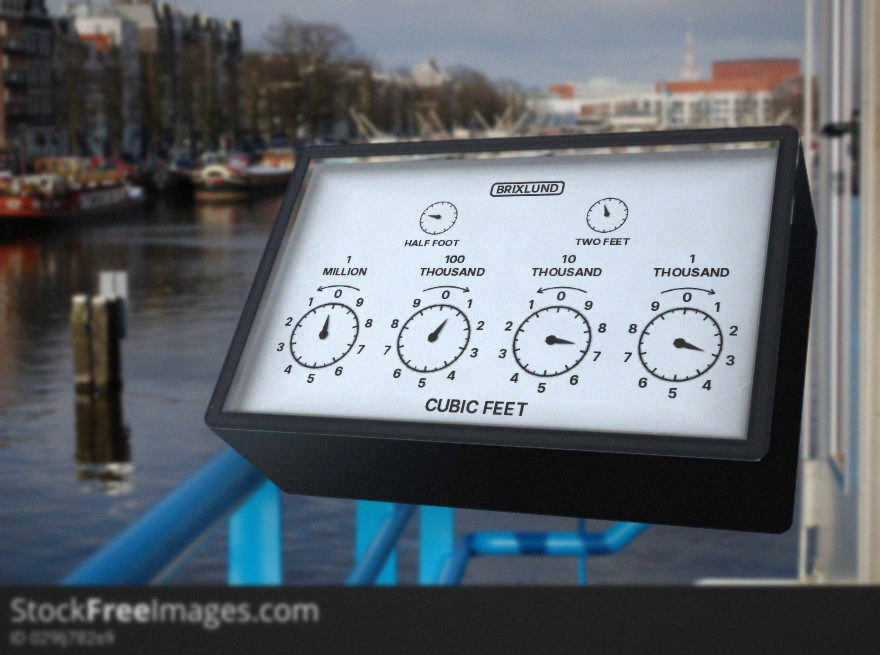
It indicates **7300** ft³
